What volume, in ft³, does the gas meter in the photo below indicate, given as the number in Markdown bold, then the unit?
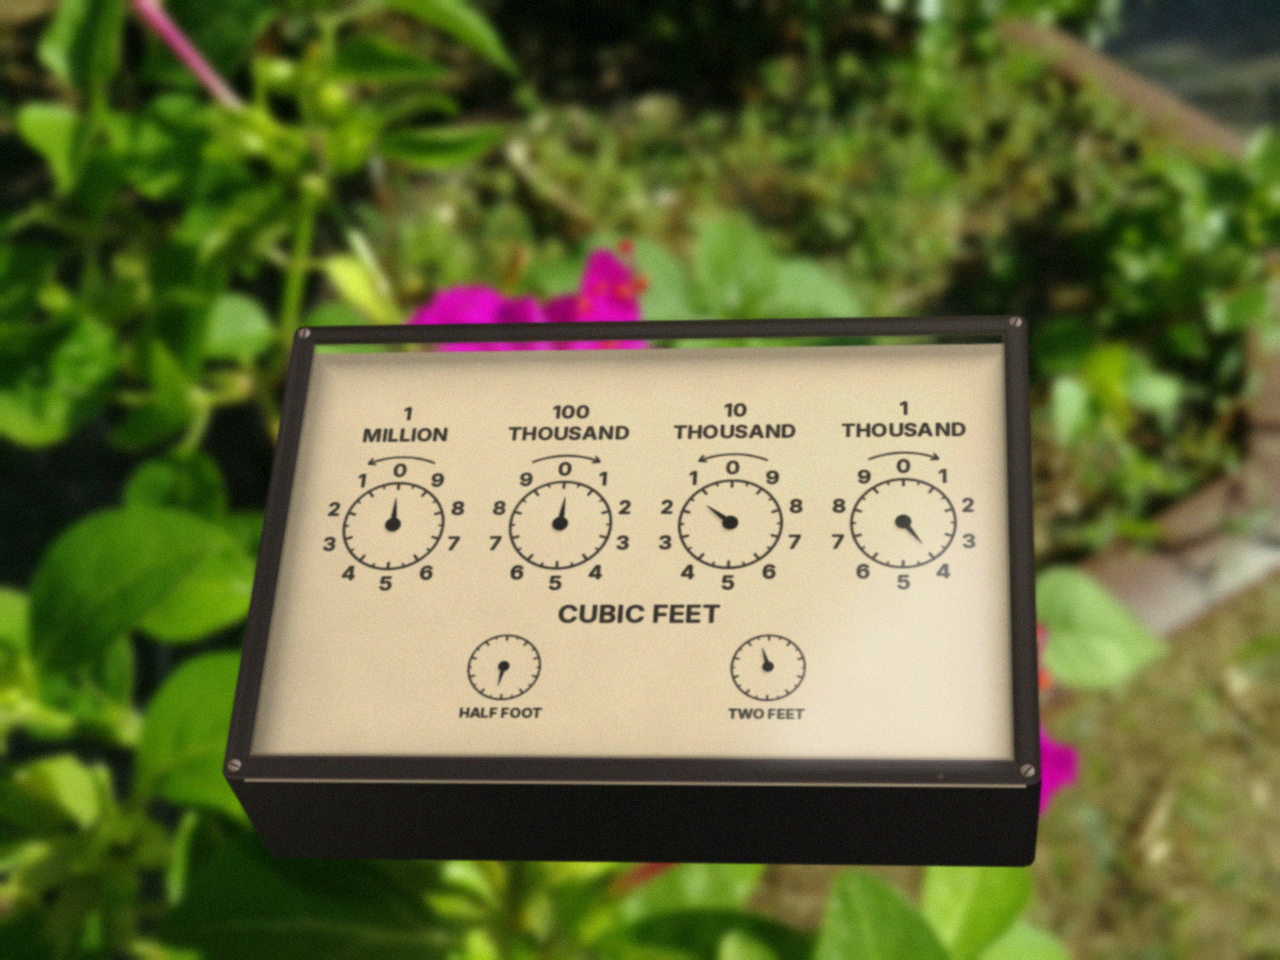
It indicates **1400** ft³
